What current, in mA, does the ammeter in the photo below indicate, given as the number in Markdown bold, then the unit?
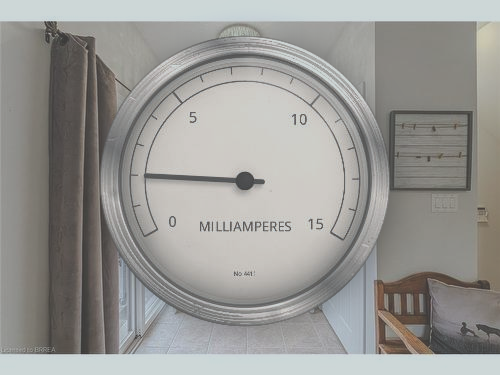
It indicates **2** mA
